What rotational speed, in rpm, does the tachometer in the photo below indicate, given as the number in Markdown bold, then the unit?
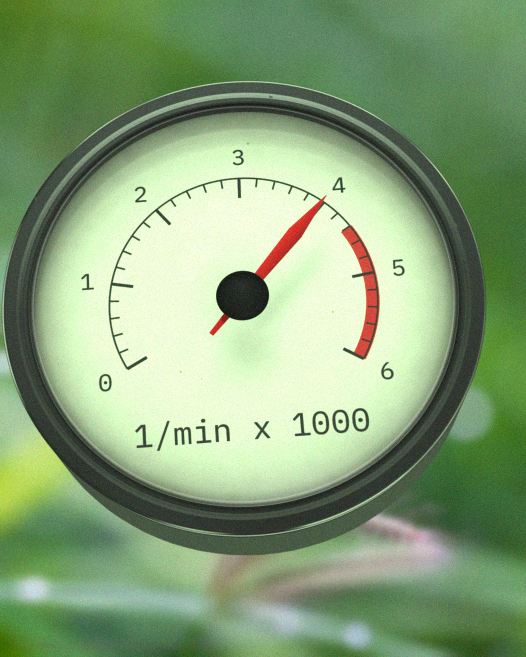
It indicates **4000** rpm
